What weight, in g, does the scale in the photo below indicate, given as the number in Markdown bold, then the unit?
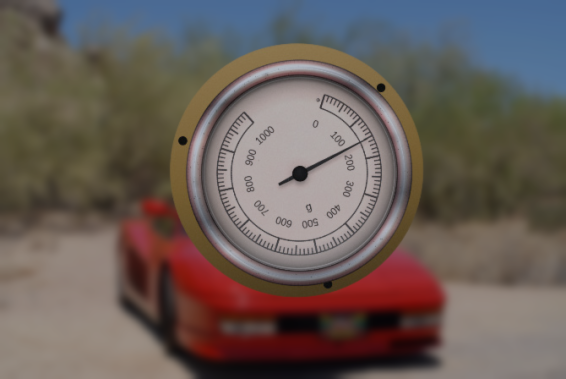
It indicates **150** g
